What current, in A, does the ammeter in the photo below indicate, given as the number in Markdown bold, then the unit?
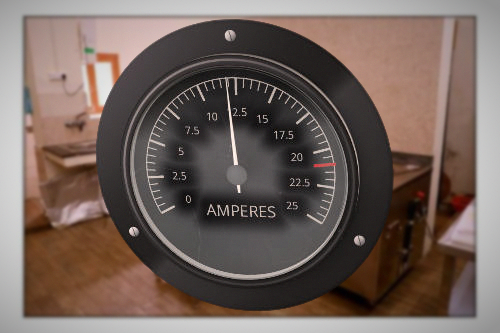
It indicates **12** A
